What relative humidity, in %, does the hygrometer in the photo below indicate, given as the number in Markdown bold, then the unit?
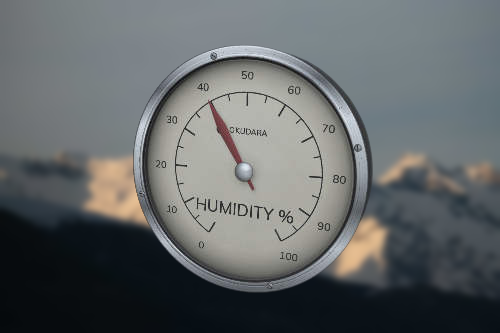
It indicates **40** %
